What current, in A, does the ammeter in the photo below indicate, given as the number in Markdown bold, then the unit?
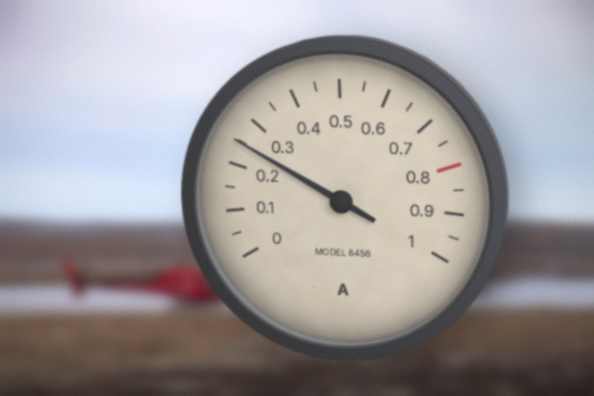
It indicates **0.25** A
